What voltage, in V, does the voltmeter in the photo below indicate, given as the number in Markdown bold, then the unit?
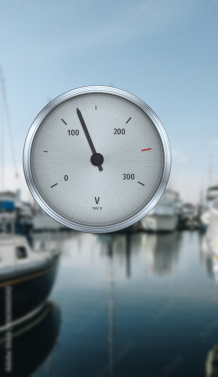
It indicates **125** V
